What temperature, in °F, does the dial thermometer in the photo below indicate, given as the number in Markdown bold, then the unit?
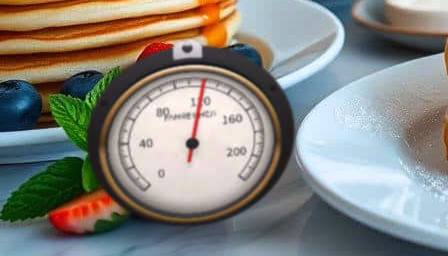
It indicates **120** °F
